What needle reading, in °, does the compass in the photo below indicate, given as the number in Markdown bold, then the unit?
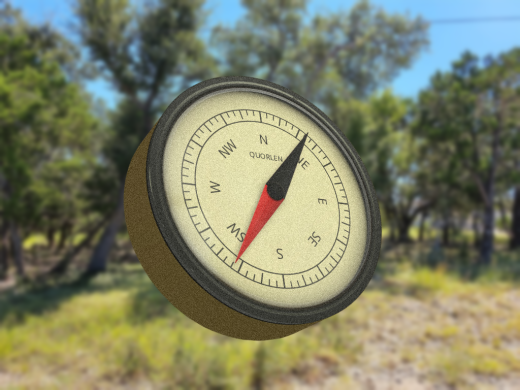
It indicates **215** °
